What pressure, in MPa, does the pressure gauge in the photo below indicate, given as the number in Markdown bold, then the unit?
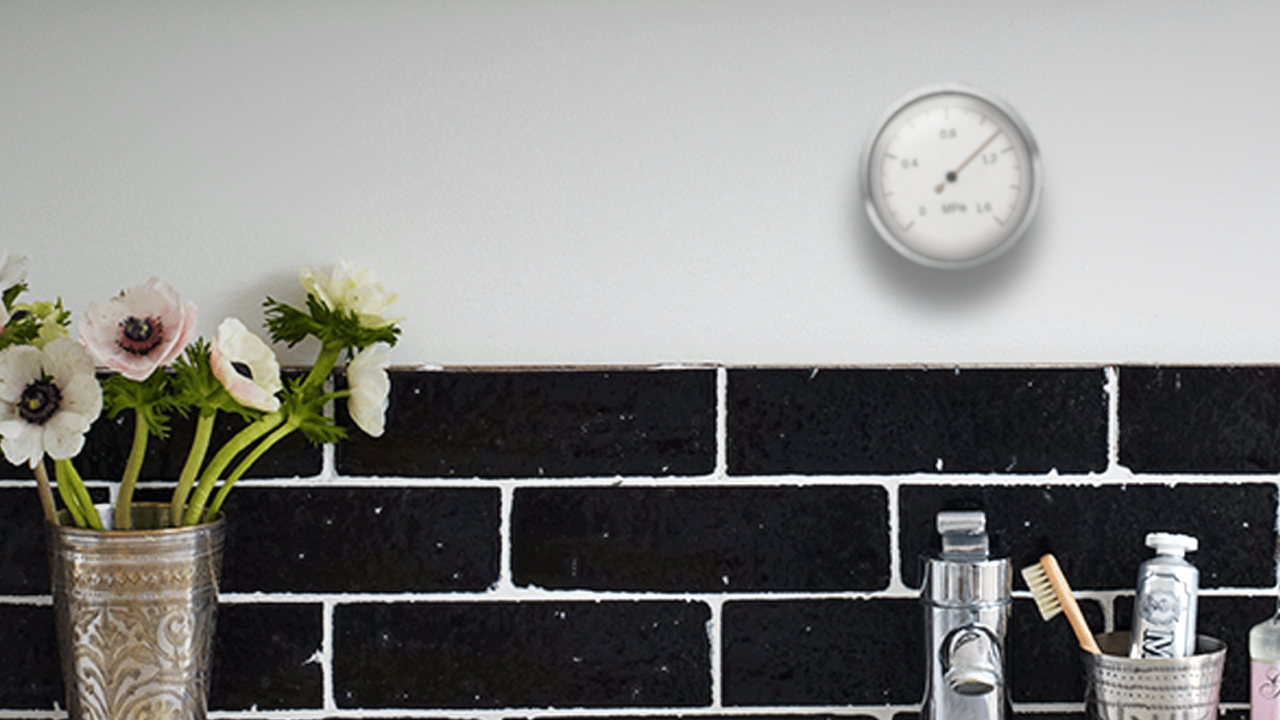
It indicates **1.1** MPa
